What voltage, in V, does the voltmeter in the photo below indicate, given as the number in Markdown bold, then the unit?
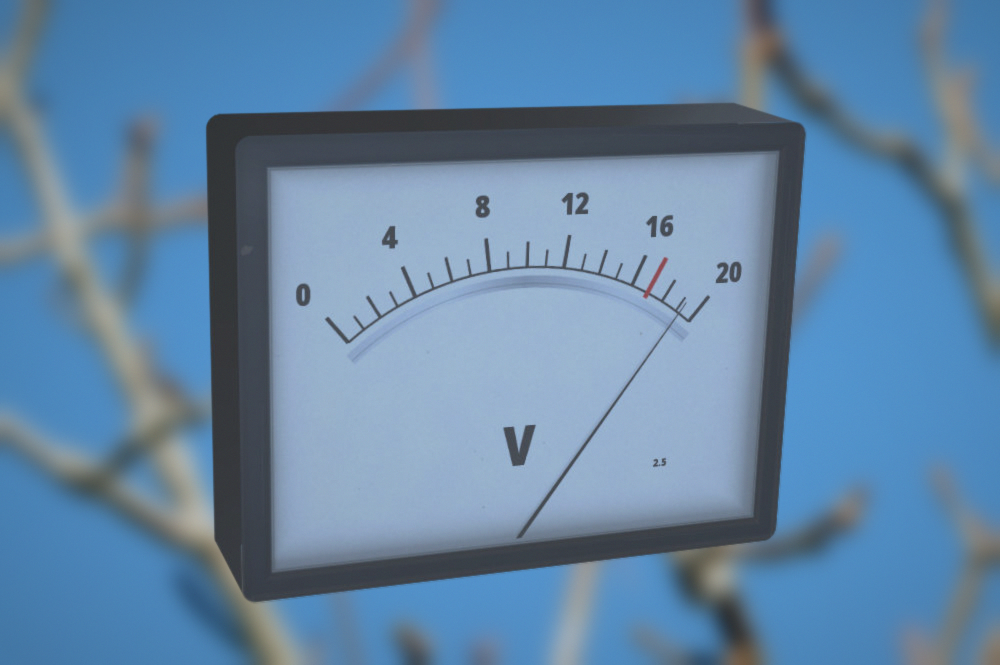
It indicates **19** V
